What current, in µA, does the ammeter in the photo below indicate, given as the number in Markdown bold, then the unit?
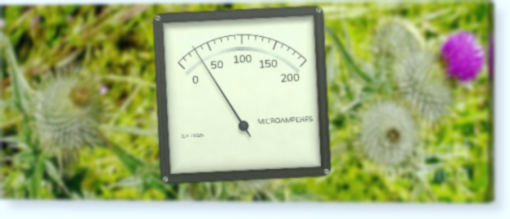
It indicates **30** µA
